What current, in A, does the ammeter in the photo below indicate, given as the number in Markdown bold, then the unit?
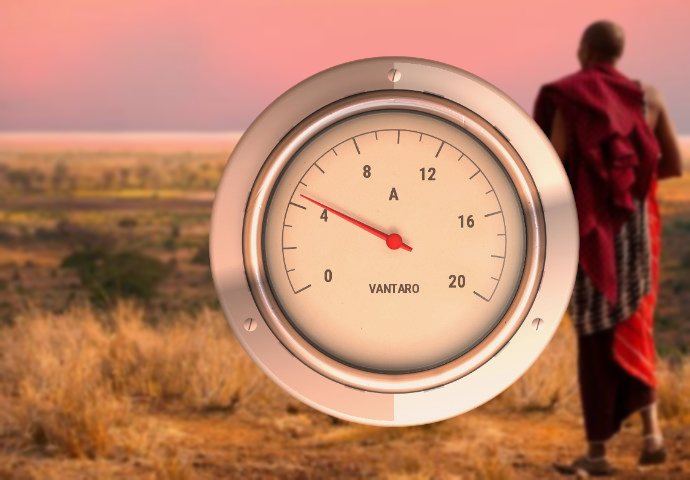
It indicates **4.5** A
